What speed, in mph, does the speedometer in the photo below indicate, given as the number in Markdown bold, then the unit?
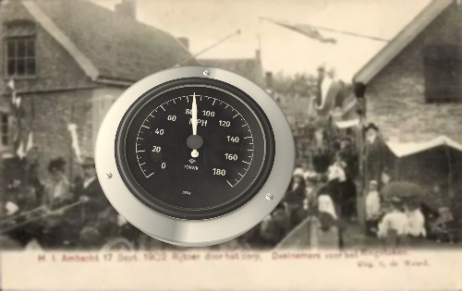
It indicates **85** mph
